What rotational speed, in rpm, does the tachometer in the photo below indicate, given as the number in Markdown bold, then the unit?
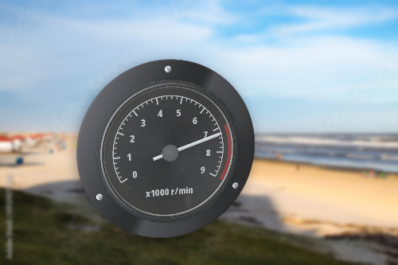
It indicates **7200** rpm
